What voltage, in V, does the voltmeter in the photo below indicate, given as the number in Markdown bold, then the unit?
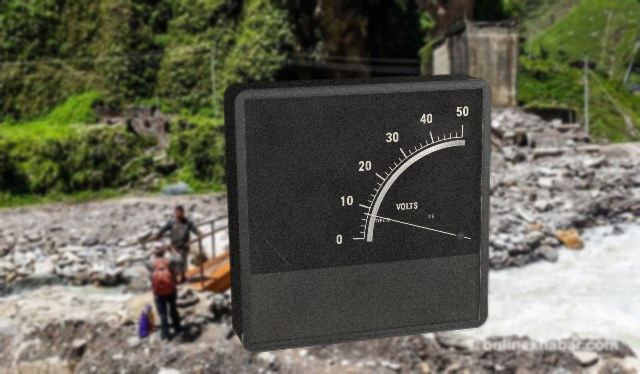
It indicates **8** V
